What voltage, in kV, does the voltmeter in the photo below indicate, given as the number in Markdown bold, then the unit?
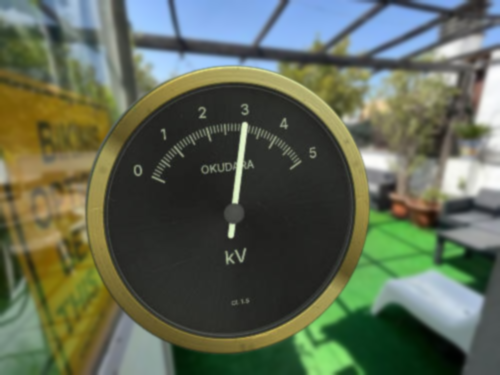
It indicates **3** kV
